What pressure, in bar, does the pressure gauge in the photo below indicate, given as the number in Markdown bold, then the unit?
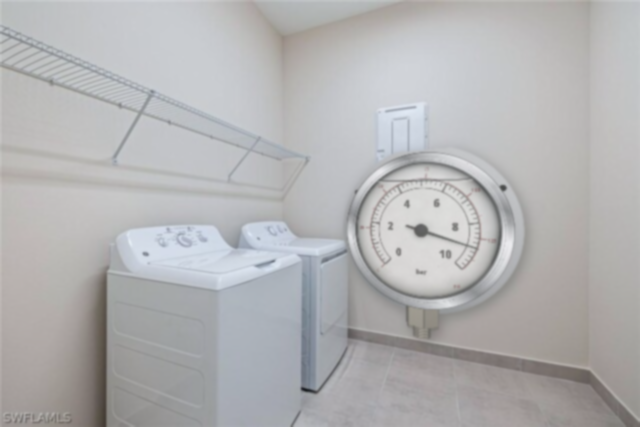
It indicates **9** bar
